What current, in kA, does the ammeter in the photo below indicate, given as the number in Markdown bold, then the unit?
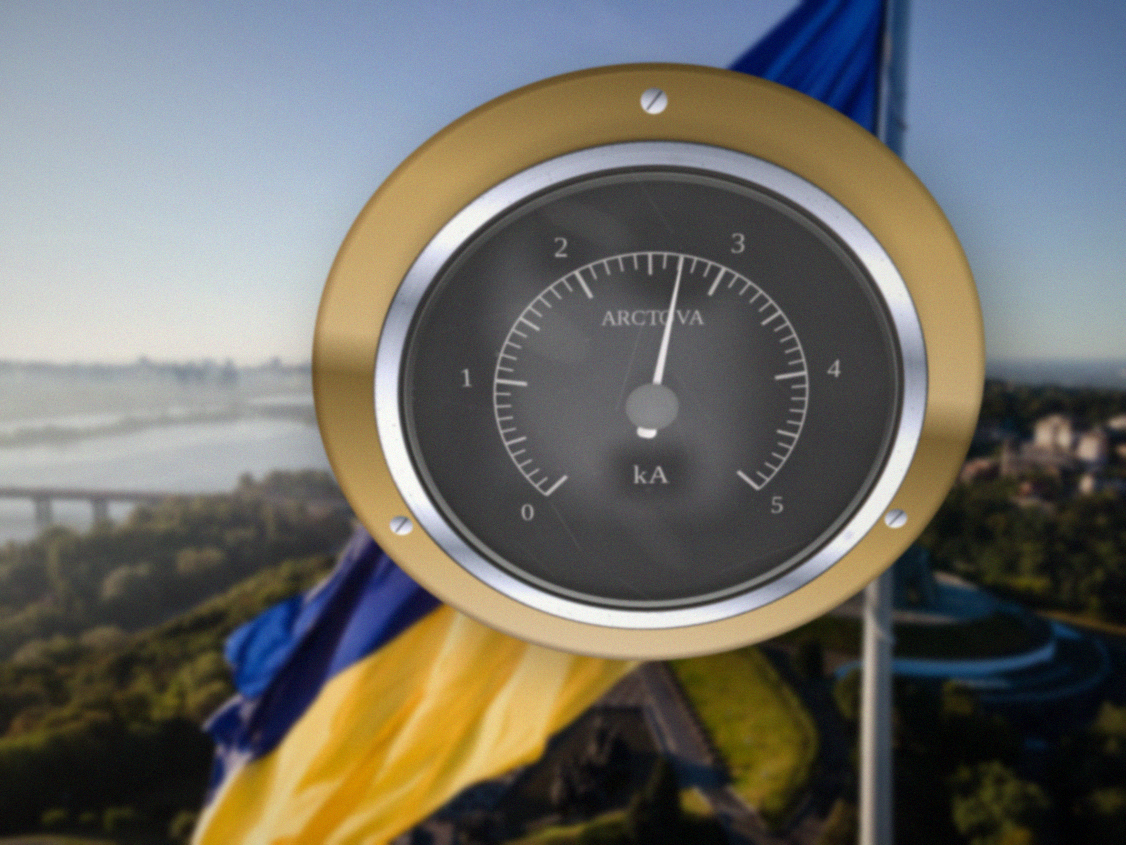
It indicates **2.7** kA
